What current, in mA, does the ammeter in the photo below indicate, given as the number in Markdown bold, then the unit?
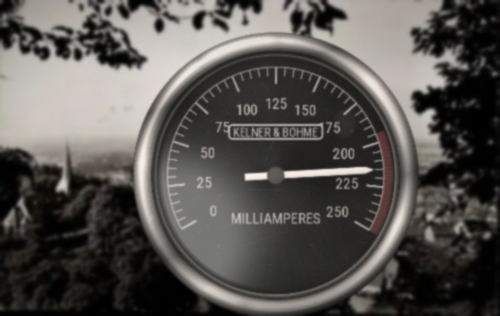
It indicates **215** mA
